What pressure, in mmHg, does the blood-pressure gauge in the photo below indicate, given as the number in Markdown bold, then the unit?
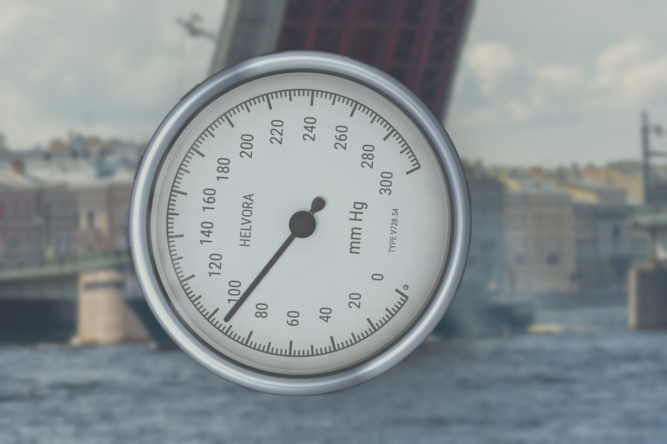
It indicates **94** mmHg
